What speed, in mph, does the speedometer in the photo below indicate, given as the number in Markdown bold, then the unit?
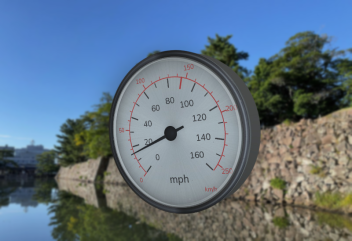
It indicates **15** mph
